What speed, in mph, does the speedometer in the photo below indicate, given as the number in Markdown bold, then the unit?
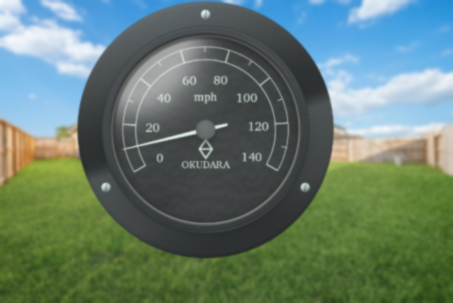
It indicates **10** mph
